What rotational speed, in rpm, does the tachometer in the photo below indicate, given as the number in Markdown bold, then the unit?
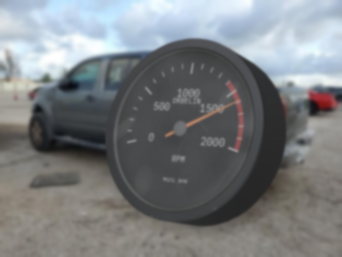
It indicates **1600** rpm
